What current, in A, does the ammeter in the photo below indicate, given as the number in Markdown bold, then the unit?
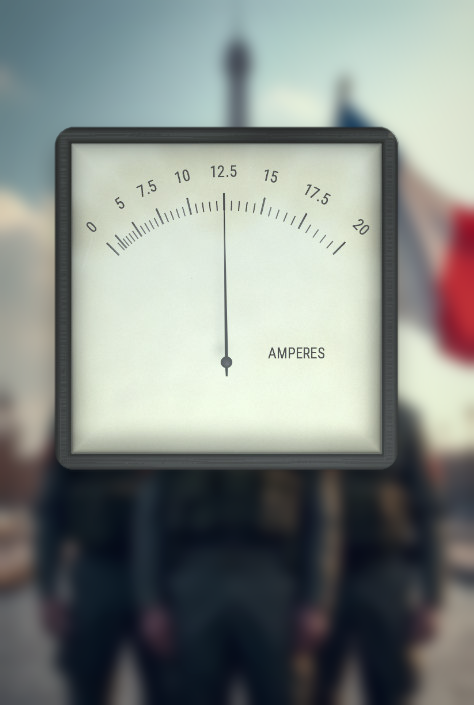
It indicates **12.5** A
